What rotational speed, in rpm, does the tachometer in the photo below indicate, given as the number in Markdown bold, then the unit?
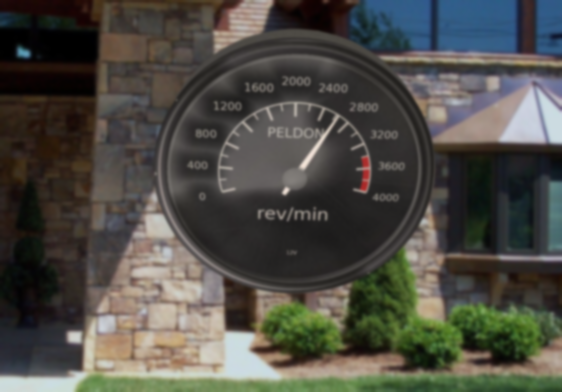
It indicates **2600** rpm
